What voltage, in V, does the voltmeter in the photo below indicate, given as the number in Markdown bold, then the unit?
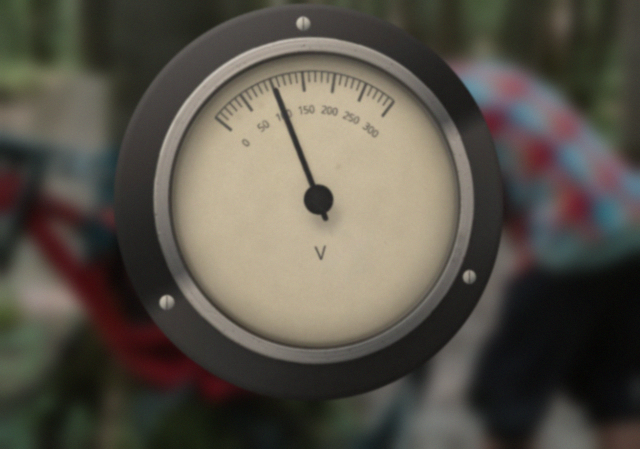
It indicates **100** V
